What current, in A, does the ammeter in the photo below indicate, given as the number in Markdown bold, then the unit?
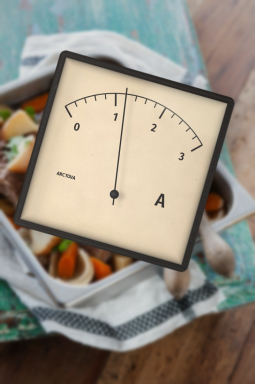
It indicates **1.2** A
